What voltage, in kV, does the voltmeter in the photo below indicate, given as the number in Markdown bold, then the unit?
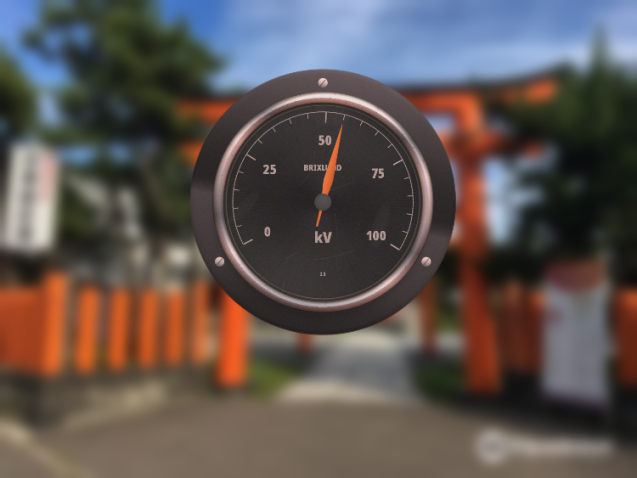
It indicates **55** kV
